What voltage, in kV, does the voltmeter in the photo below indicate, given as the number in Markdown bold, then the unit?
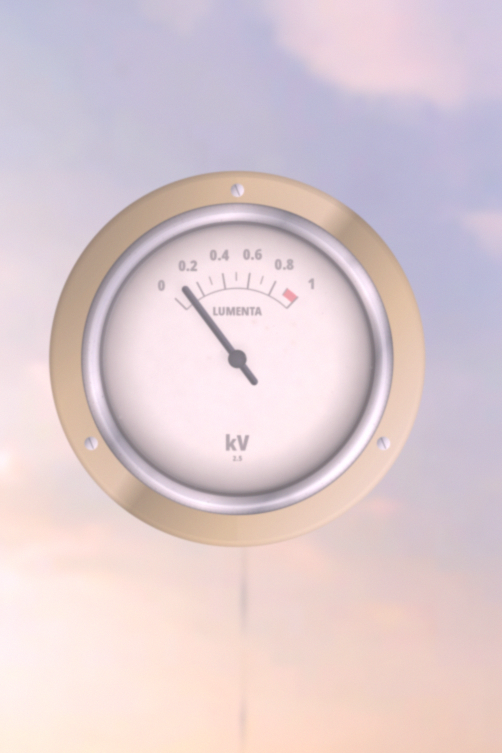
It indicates **0.1** kV
